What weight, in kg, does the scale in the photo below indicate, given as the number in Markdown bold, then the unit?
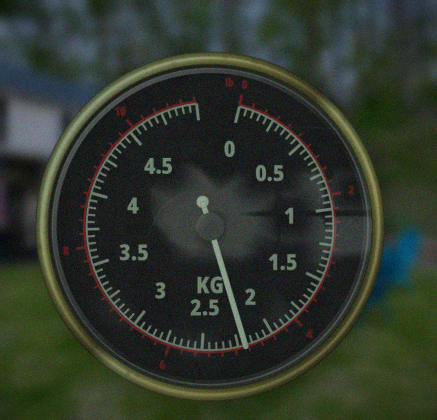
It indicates **2.2** kg
